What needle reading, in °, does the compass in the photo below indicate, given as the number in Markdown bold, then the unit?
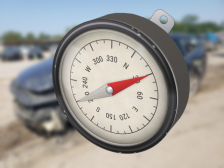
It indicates **30** °
